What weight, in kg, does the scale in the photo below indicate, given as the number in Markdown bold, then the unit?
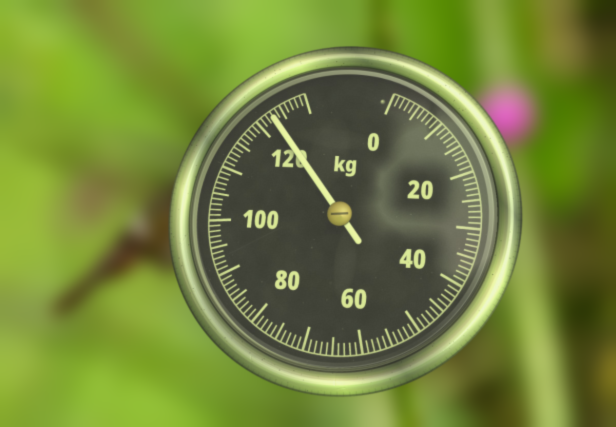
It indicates **123** kg
